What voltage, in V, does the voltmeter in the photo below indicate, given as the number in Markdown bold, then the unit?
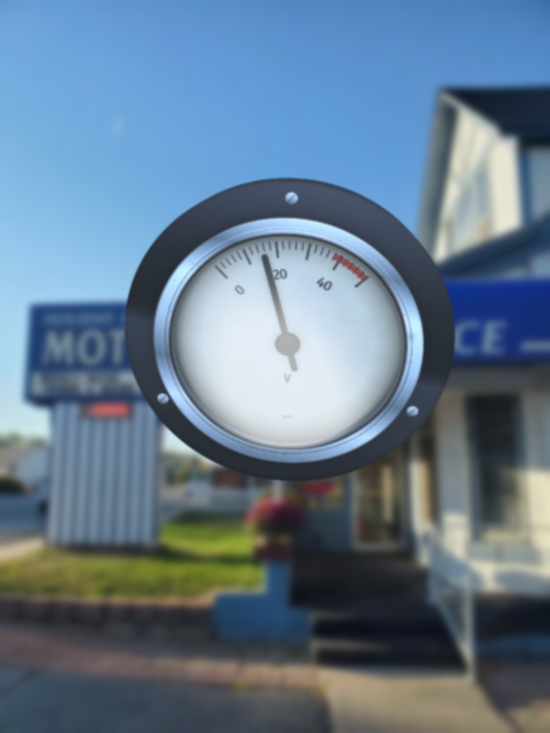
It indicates **16** V
